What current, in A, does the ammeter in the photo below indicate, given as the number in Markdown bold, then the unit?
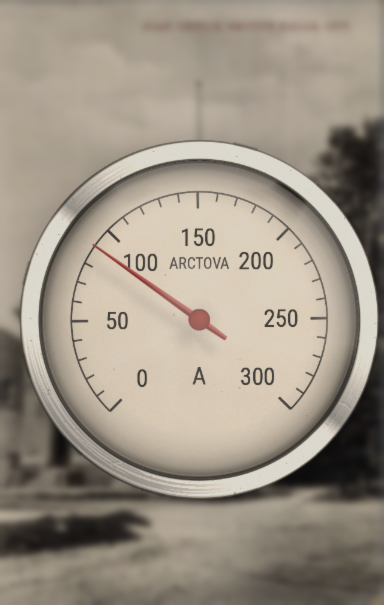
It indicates **90** A
